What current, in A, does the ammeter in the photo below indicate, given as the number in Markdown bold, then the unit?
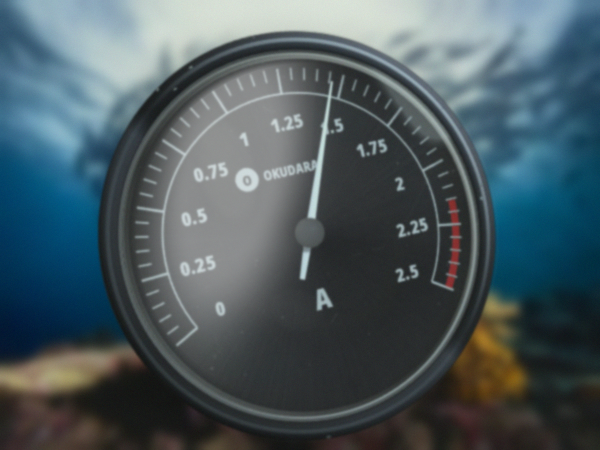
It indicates **1.45** A
